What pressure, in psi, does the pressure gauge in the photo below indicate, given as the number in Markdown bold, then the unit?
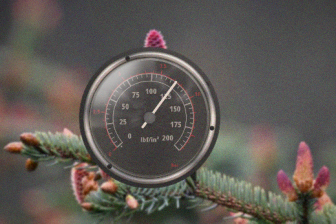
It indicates **125** psi
